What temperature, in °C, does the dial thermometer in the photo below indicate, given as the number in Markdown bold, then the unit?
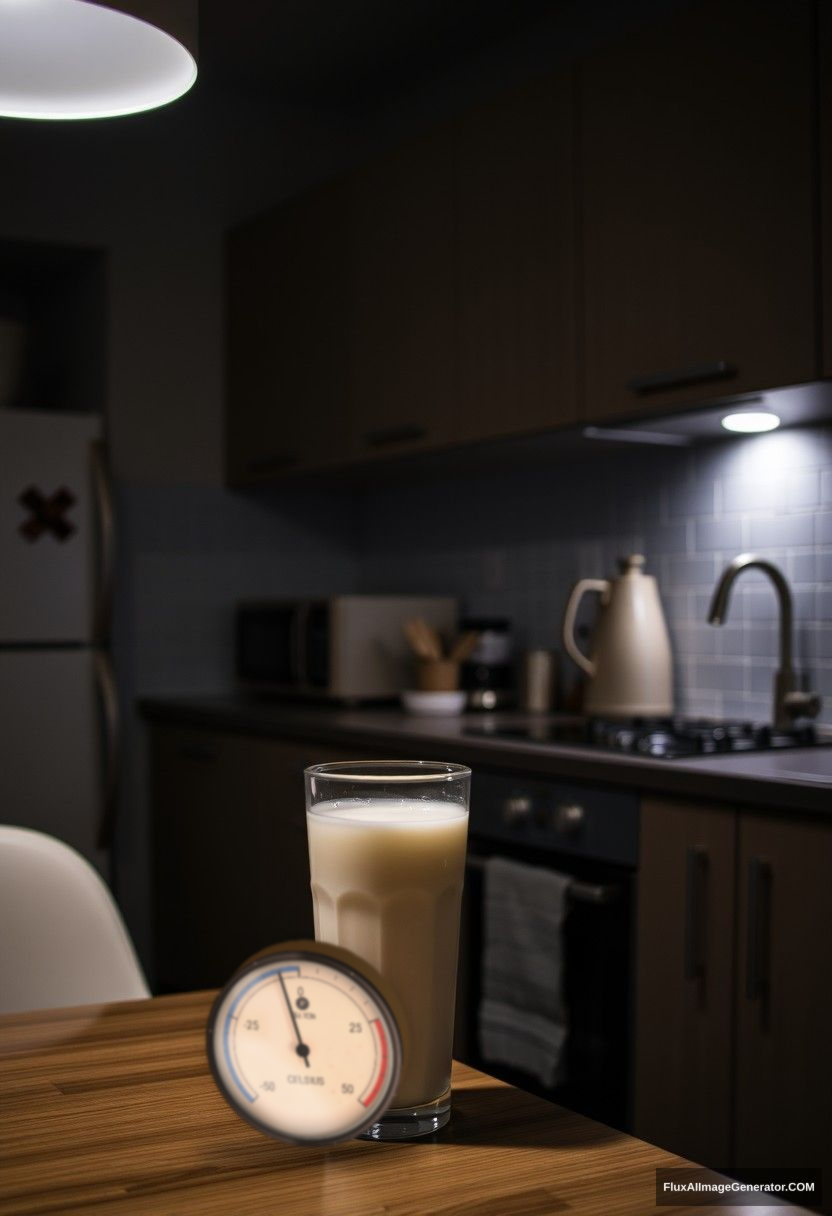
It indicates **-5** °C
